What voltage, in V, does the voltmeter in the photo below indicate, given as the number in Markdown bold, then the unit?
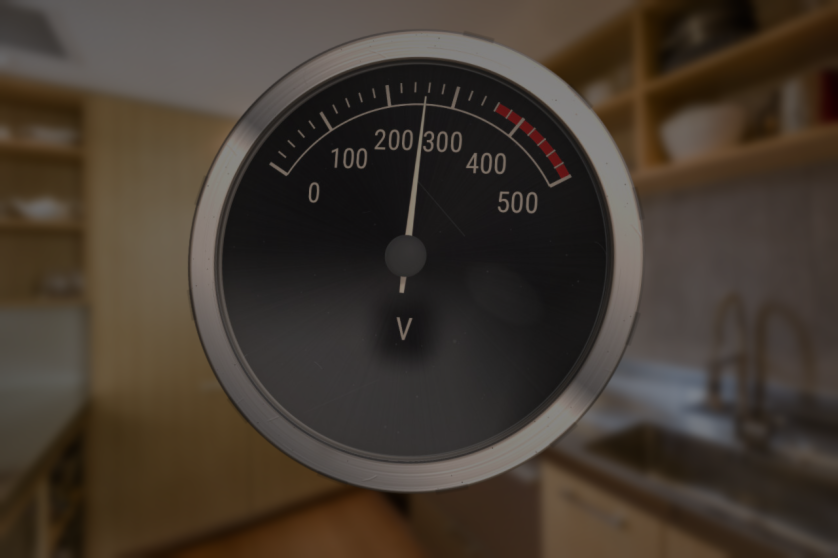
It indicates **260** V
